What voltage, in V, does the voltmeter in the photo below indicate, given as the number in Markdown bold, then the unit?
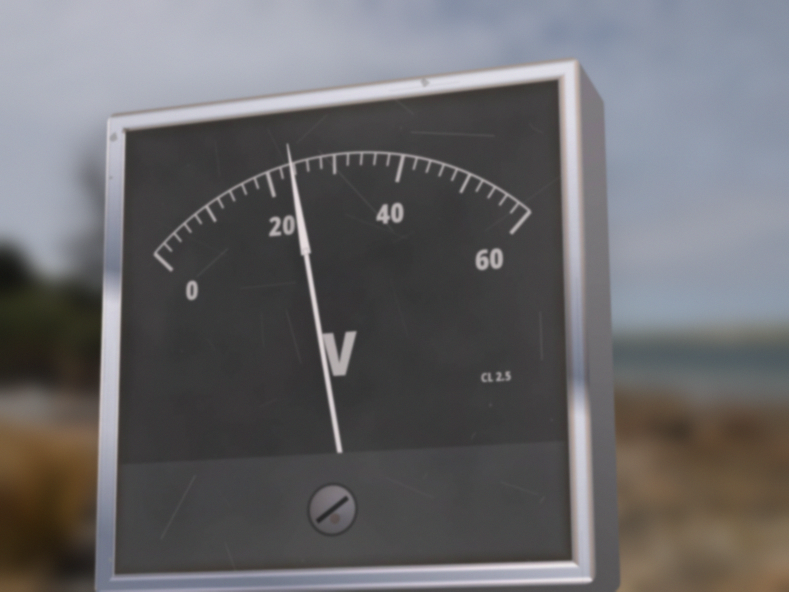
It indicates **24** V
